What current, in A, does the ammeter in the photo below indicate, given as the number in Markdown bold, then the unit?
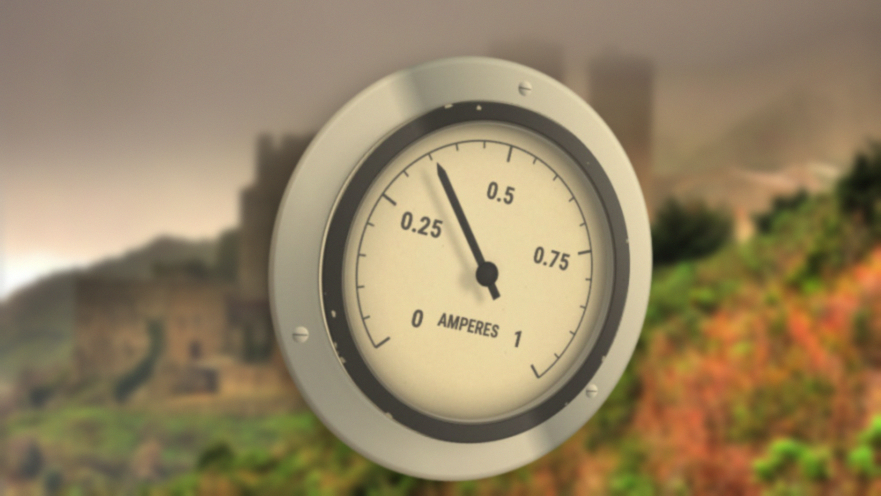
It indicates **0.35** A
